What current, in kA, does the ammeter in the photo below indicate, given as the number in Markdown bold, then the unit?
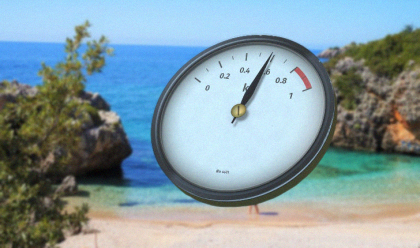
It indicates **0.6** kA
